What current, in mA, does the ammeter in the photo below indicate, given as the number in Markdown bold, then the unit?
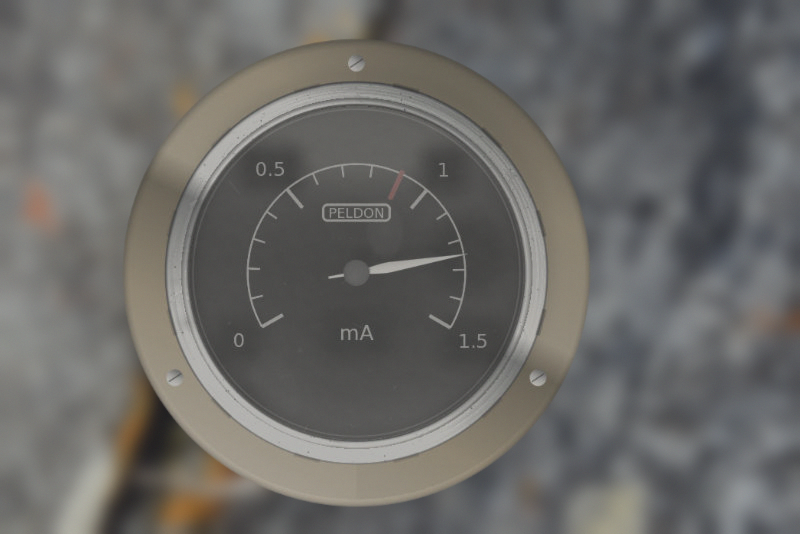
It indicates **1.25** mA
